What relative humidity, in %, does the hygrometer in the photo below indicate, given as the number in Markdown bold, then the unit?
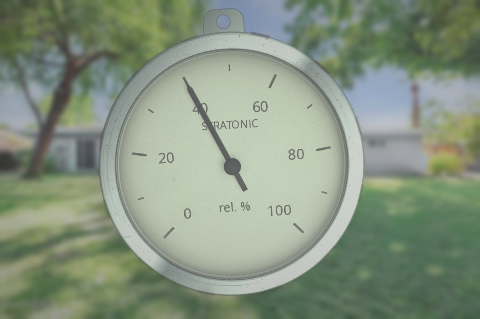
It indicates **40** %
